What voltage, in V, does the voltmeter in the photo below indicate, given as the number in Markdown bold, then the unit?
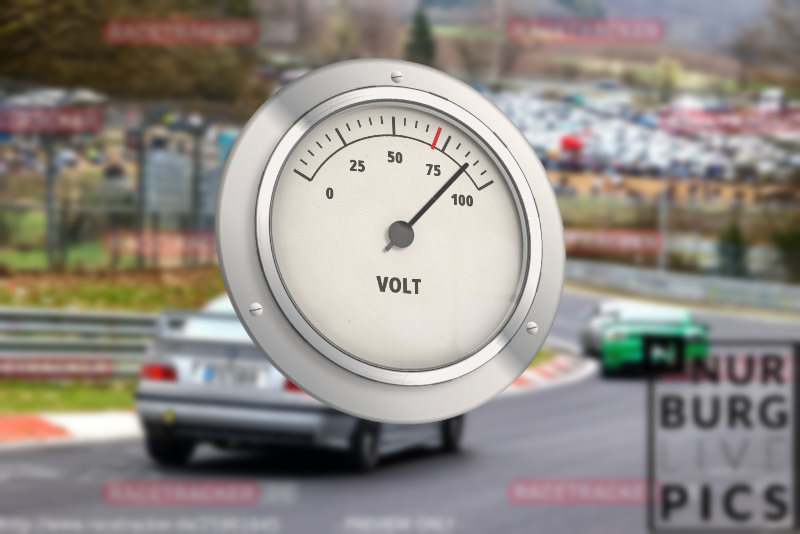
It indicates **87.5** V
